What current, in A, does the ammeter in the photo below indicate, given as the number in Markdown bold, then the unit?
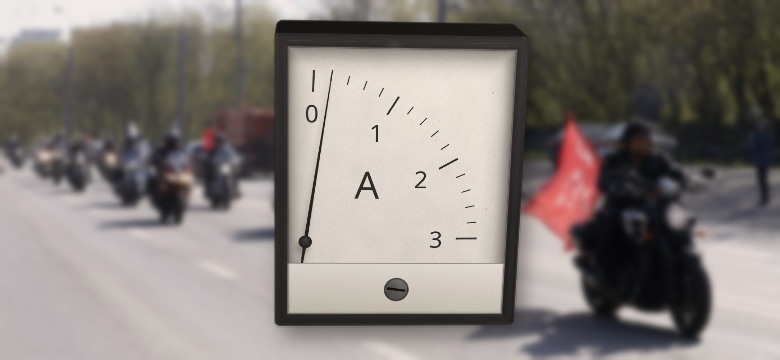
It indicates **0.2** A
